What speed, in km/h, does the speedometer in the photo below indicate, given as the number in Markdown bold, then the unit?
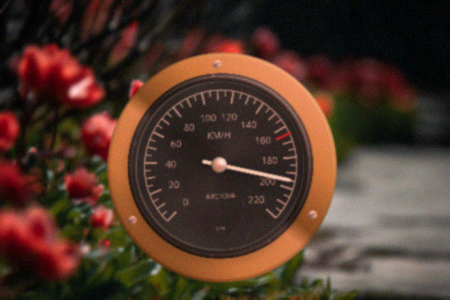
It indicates **195** km/h
